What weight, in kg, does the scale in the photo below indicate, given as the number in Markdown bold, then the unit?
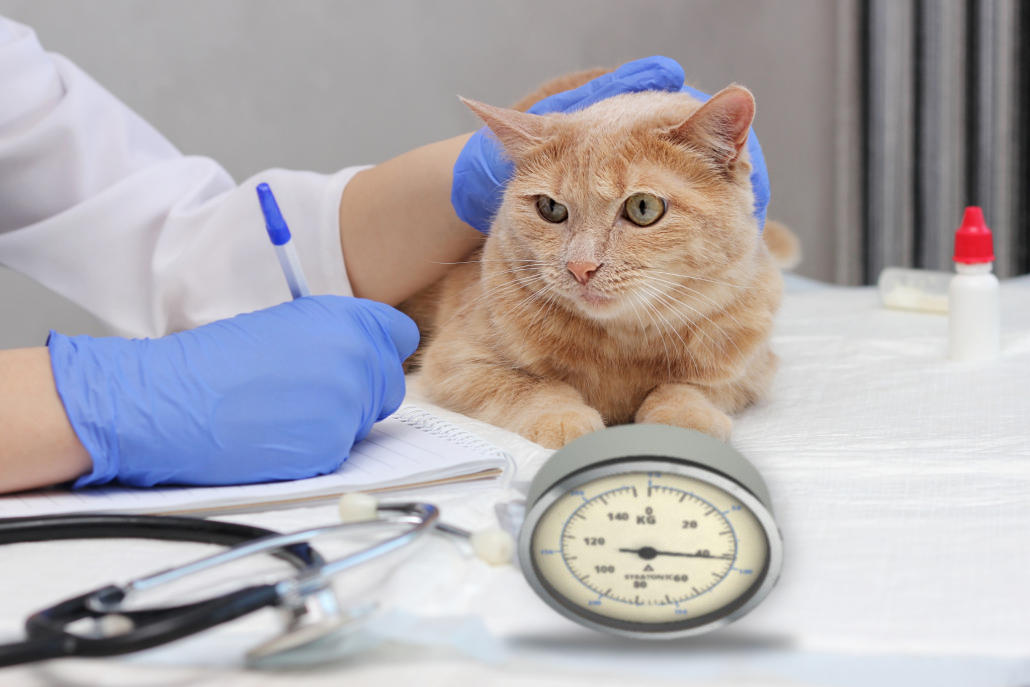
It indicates **40** kg
